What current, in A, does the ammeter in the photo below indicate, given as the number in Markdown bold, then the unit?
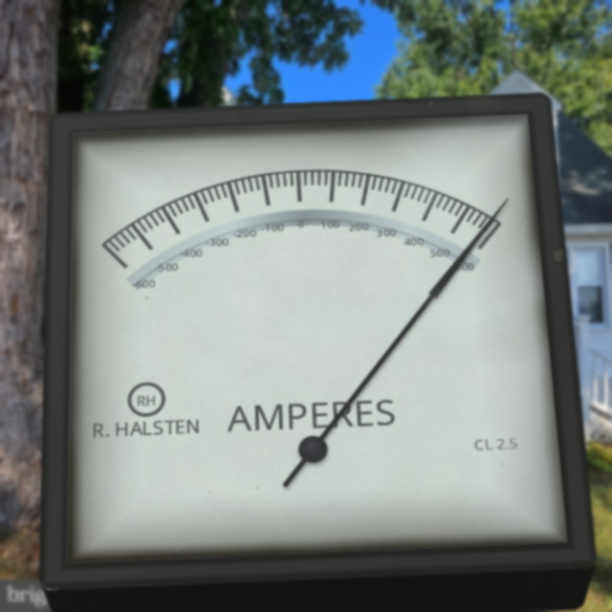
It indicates **580** A
